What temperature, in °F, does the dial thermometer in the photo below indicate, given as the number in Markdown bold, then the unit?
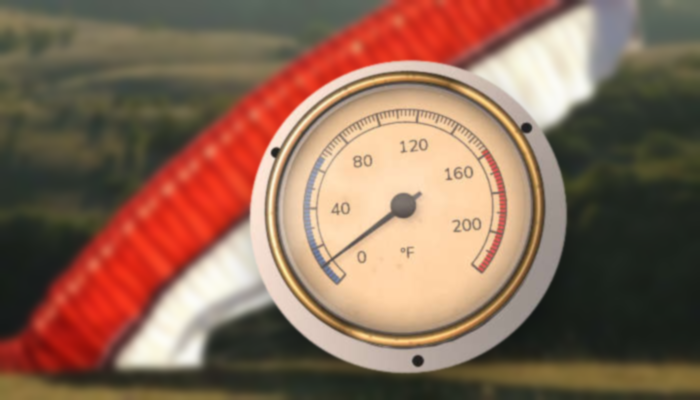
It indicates **10** °F
